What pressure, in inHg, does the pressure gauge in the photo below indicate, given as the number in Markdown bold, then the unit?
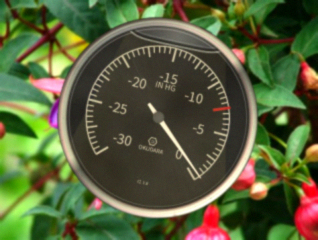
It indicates **-0.5** inHg
